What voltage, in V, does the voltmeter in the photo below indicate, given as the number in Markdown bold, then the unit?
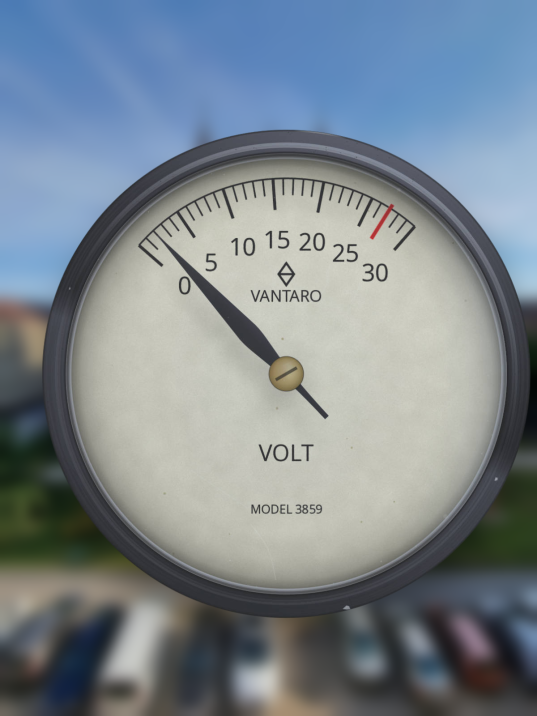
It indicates **2** V
